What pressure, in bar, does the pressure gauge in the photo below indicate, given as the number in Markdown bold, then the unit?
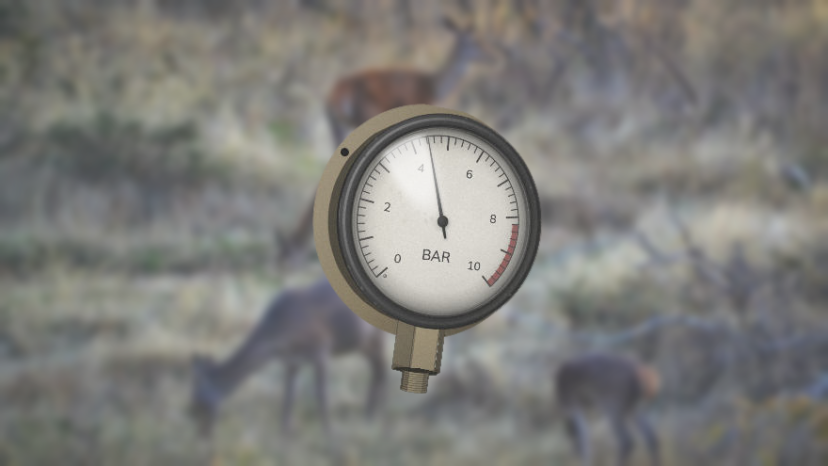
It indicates **4.4** bar
